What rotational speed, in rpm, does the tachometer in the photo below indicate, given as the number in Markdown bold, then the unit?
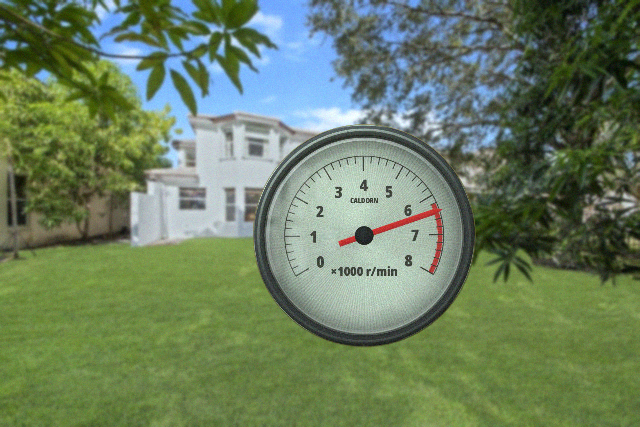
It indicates **6400** rpm
